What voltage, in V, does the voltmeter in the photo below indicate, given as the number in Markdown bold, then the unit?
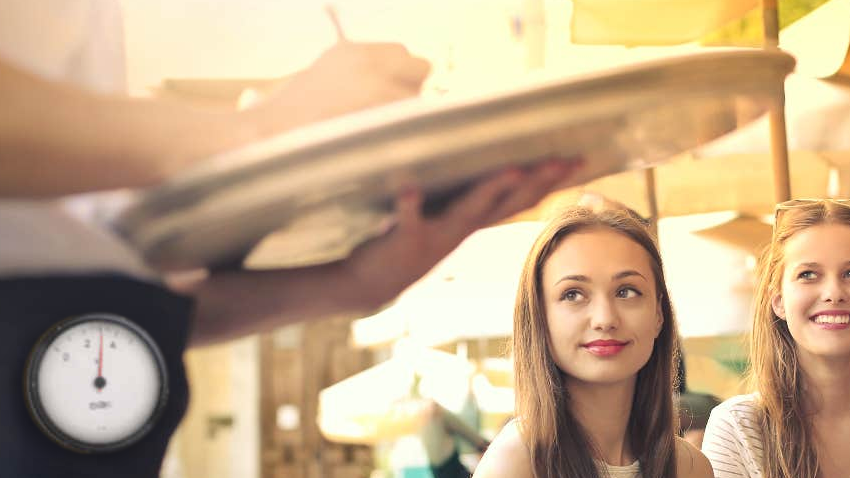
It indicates **3** V
